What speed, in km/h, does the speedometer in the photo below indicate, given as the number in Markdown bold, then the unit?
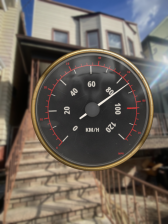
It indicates **85** km/h
